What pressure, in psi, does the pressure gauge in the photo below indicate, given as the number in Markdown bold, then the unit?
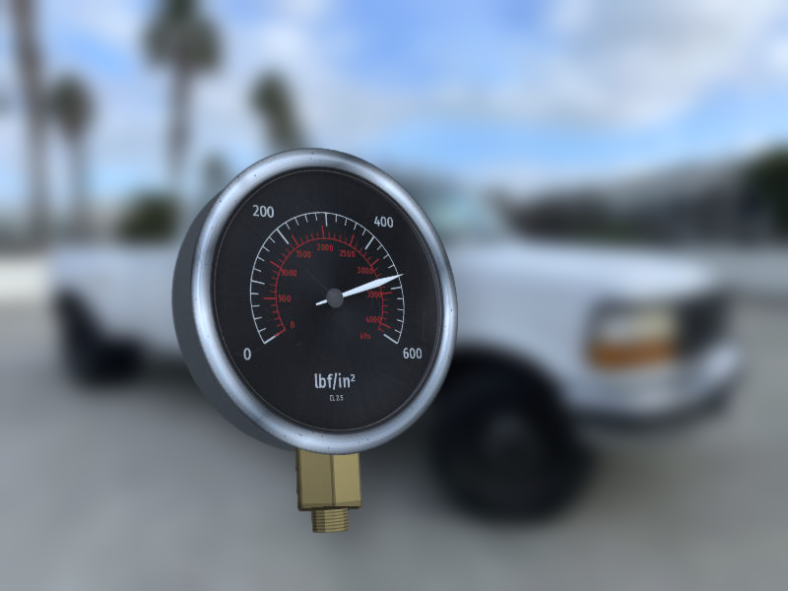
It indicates **480** psi
